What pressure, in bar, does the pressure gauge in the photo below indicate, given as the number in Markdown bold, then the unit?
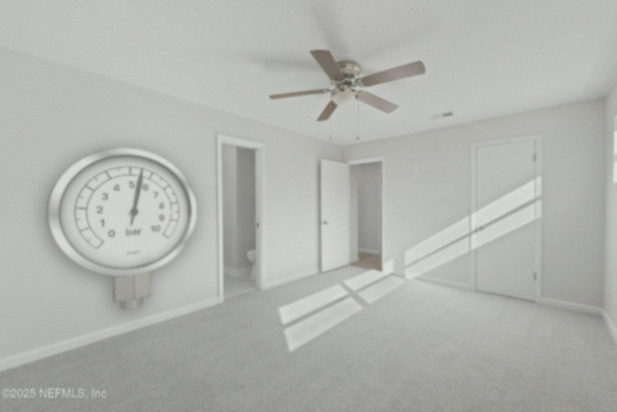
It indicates **5.5** bar
